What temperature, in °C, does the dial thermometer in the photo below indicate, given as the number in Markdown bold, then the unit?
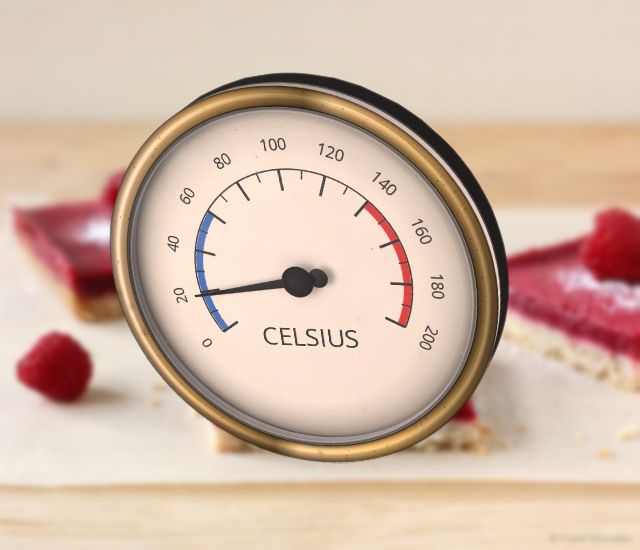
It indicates **20** °C
